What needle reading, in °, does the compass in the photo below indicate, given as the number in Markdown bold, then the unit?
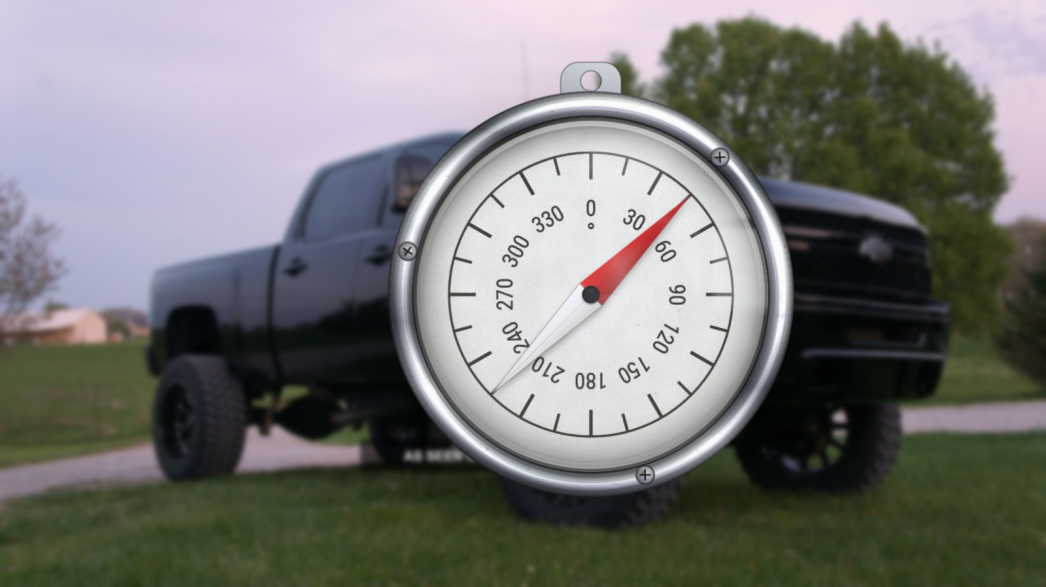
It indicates **45** °
